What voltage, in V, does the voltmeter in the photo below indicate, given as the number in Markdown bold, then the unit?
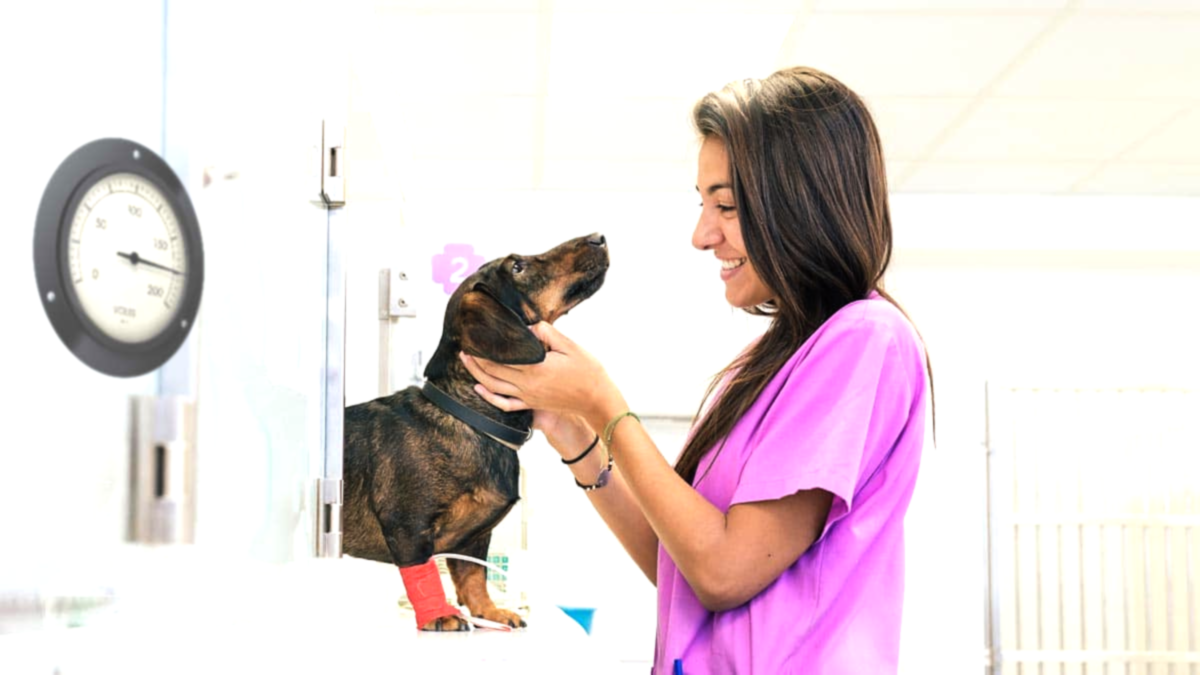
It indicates **175** V
